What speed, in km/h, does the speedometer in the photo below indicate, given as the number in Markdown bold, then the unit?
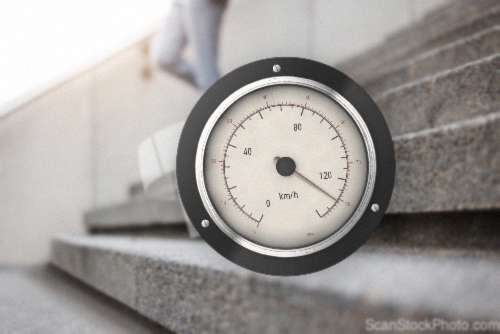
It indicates **130** km/h
